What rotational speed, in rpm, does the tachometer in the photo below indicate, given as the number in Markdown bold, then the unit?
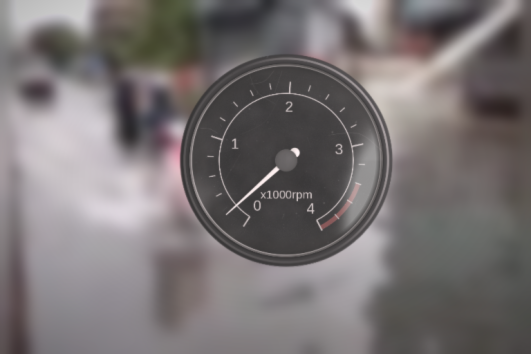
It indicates **200** rpm
